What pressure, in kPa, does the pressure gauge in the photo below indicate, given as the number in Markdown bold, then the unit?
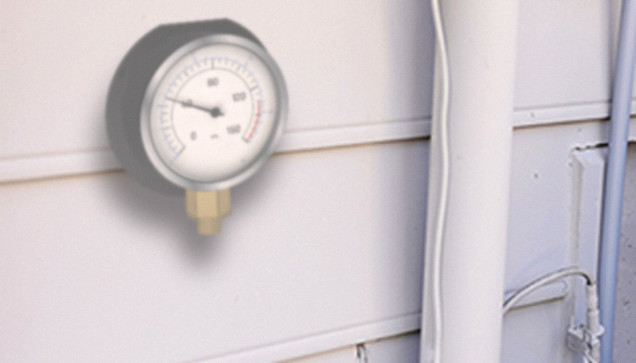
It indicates **40** kPa
